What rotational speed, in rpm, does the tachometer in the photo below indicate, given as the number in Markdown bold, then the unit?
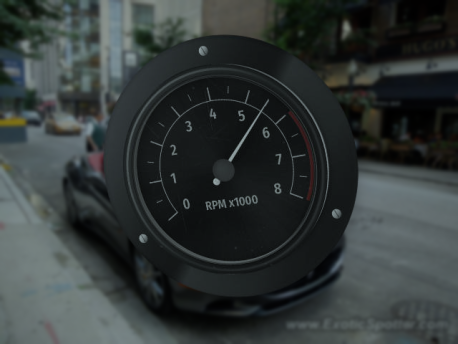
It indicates **5500** rpm
